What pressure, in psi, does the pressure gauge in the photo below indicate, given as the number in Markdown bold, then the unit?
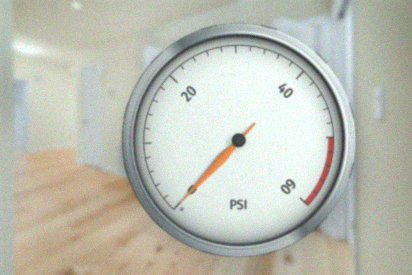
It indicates **0** psi
